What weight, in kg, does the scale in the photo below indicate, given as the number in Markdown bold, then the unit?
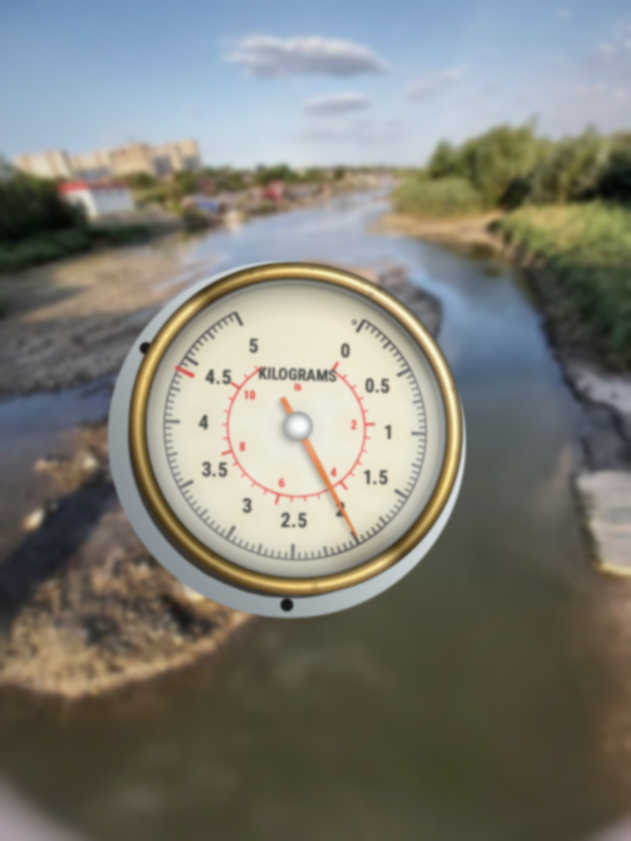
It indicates **2** kg
